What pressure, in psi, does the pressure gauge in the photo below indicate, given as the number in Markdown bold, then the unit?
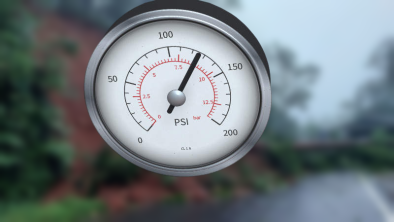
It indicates **125** psi
